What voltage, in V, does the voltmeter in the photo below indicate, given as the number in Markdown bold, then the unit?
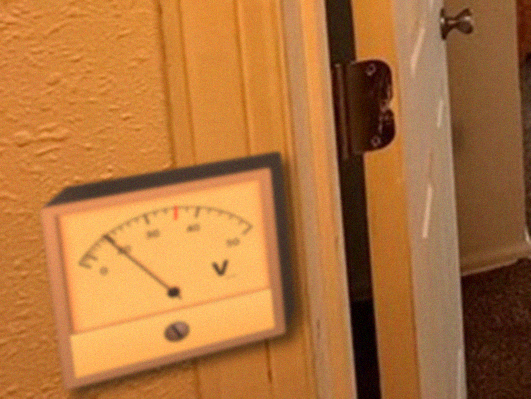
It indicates **20** V
